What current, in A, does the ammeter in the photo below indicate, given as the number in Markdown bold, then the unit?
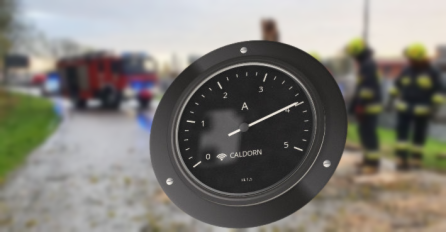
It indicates **4** A
